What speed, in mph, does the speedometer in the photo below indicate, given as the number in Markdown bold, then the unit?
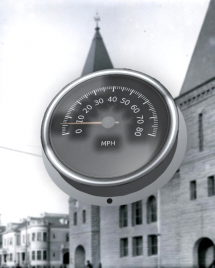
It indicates **5** mph
